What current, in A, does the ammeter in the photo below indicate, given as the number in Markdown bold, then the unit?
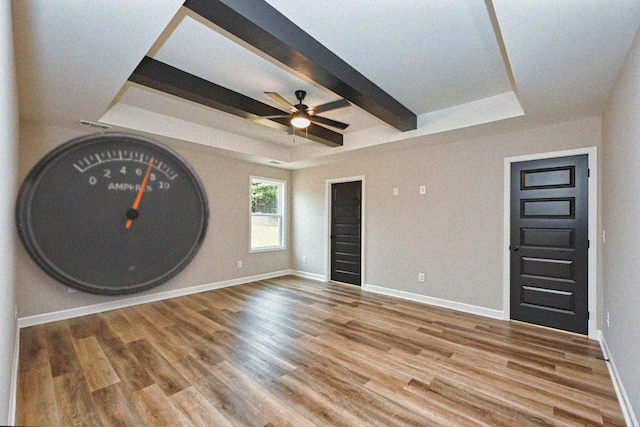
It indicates **7** A
